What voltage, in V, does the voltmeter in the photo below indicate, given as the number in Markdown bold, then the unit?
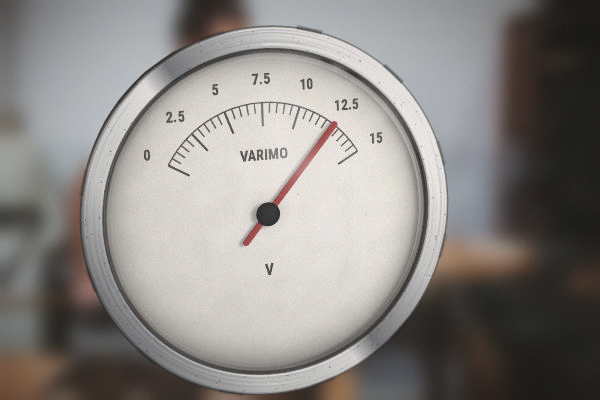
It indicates **12.5** V
